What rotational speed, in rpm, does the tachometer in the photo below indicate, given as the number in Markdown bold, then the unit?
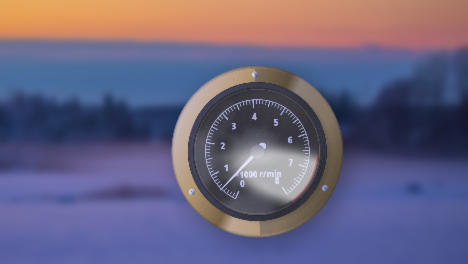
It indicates **500** rpm
